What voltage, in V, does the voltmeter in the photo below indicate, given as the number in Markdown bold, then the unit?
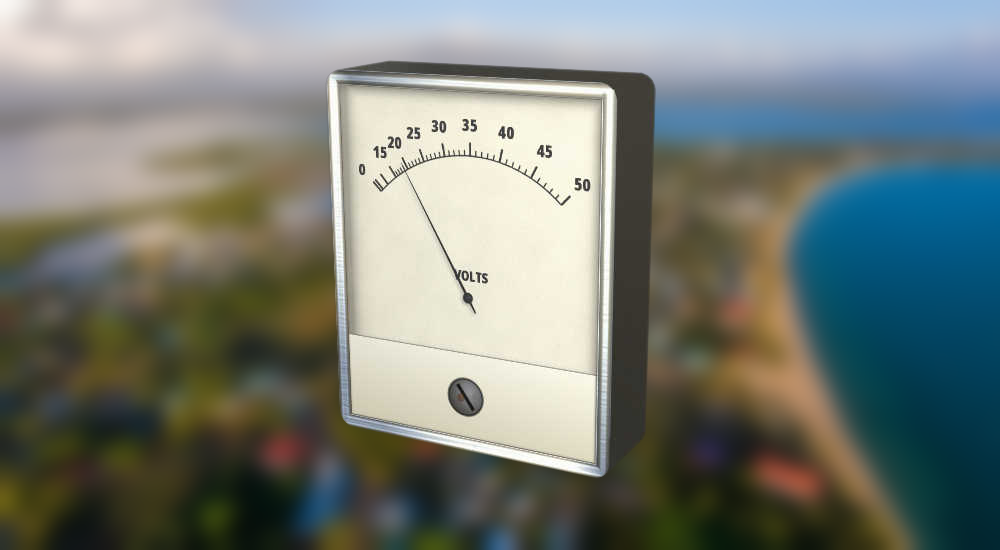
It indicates **20** V
